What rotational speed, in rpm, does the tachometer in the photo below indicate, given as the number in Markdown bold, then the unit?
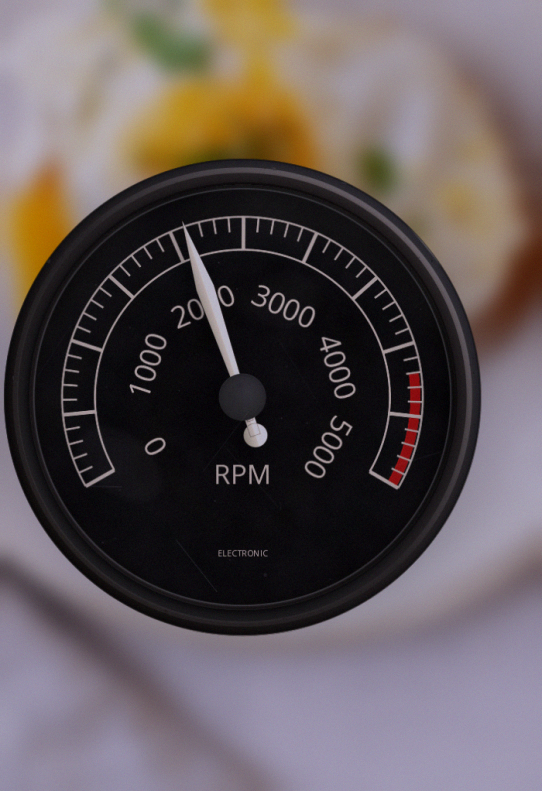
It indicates **2100** rpm
